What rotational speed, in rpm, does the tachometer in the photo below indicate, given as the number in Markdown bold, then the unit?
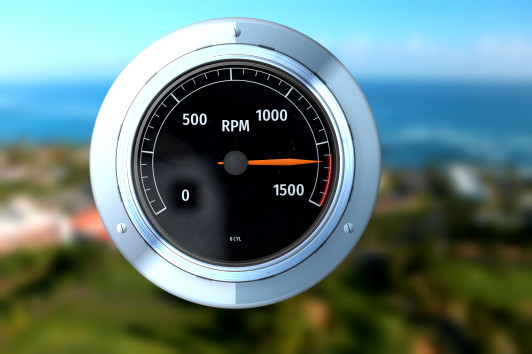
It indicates **1325** rpm
